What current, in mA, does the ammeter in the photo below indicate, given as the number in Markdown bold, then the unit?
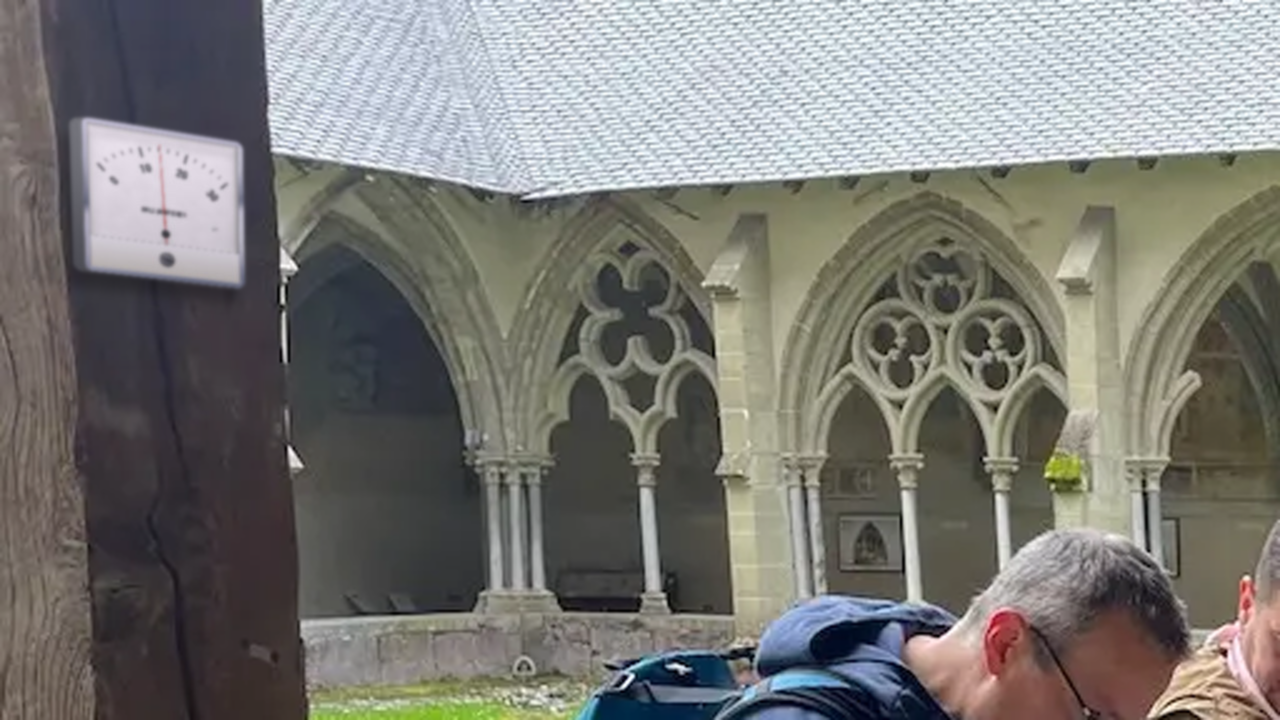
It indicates **14** mA
